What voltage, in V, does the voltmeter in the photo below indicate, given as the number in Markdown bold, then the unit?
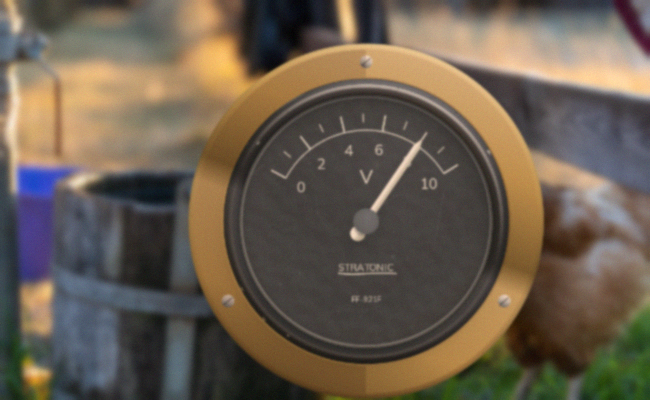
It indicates **8** V
